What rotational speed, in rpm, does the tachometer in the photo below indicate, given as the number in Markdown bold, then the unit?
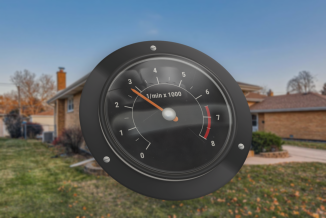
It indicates **2750** rpm
